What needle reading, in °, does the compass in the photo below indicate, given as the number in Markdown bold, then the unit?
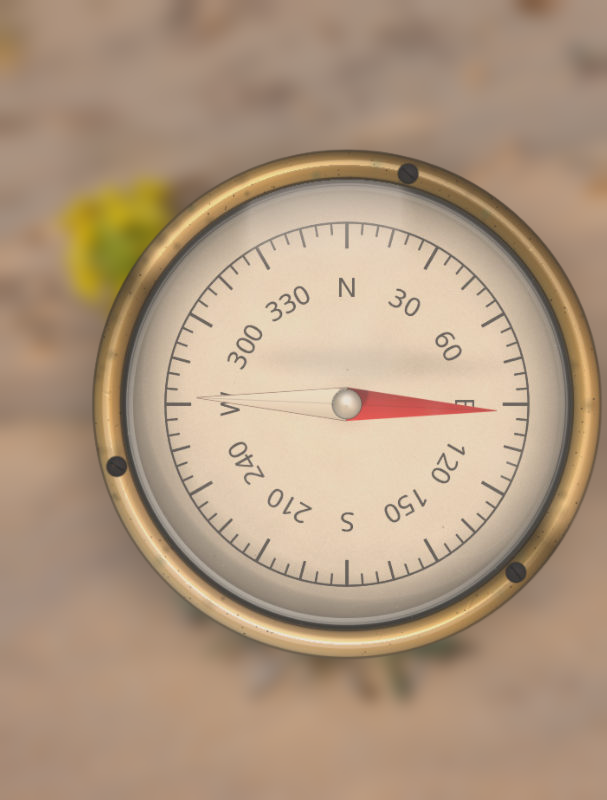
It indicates **92.5** °
